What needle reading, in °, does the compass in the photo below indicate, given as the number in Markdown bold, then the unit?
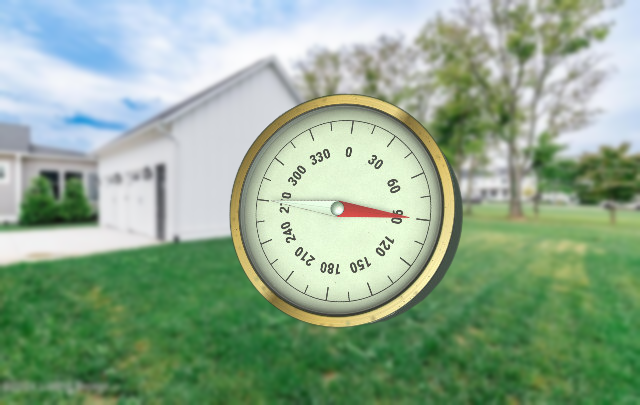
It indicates **90** °
